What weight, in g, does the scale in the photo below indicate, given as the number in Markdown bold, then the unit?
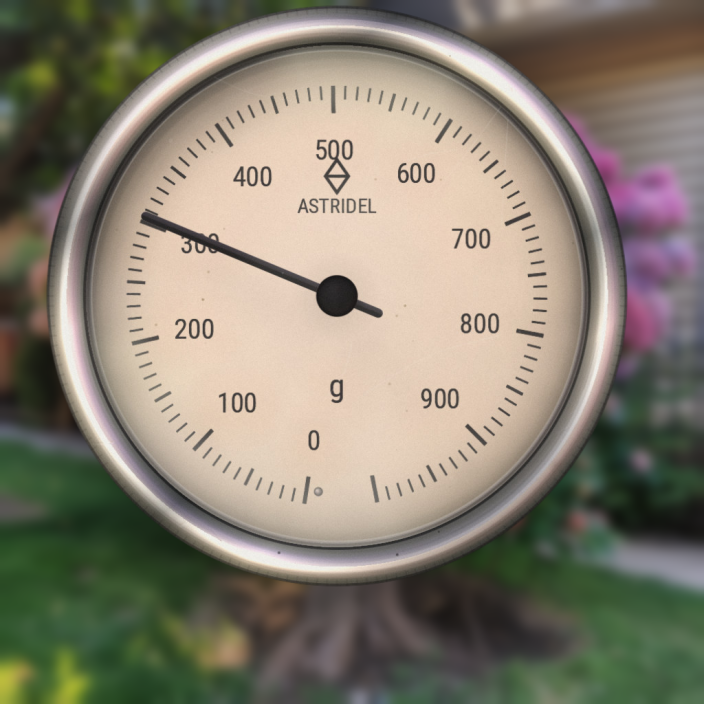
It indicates **305** g
